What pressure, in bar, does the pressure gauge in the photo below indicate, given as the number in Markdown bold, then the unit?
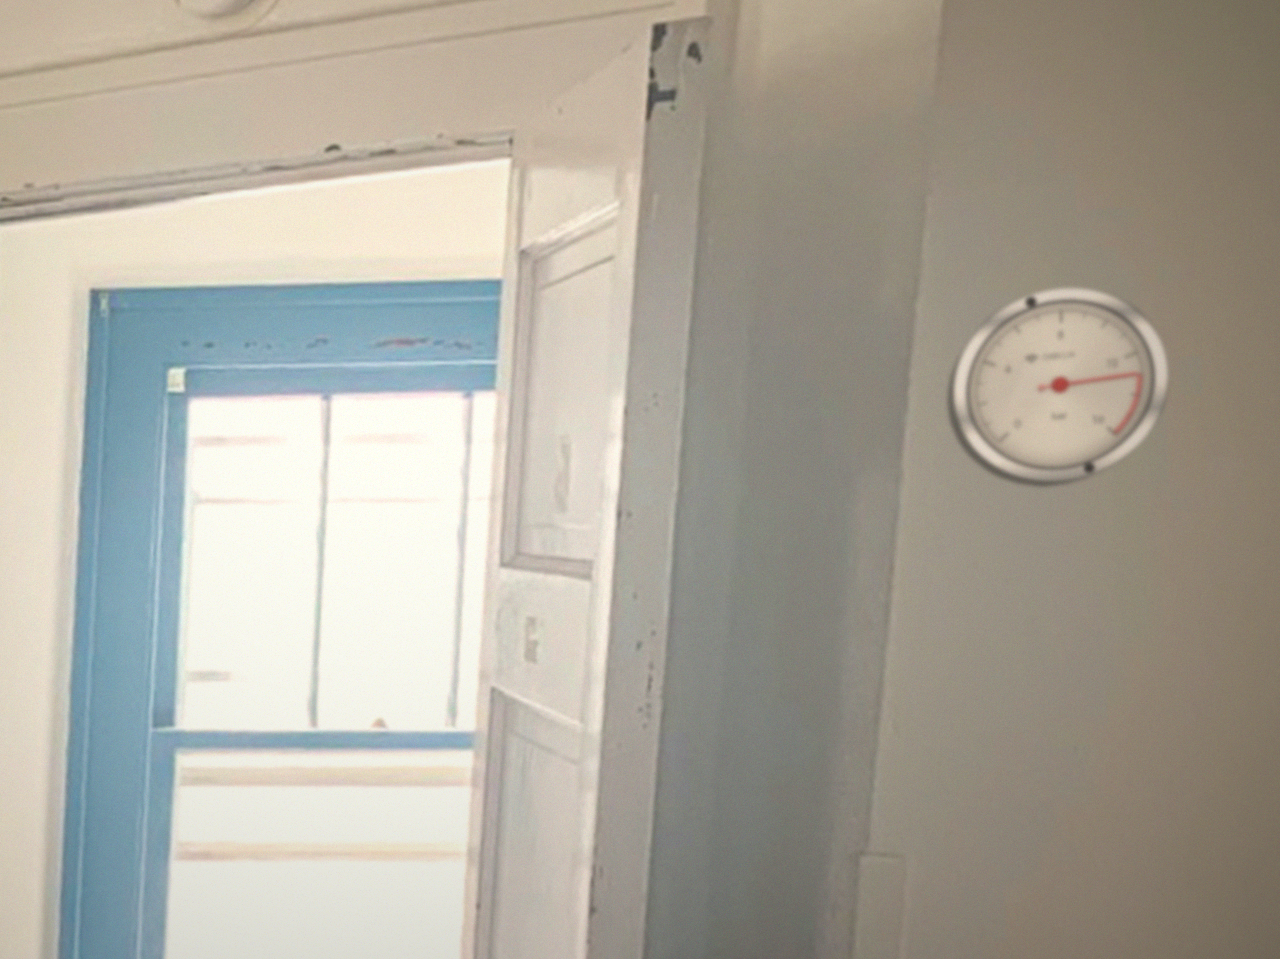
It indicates **13** bar
